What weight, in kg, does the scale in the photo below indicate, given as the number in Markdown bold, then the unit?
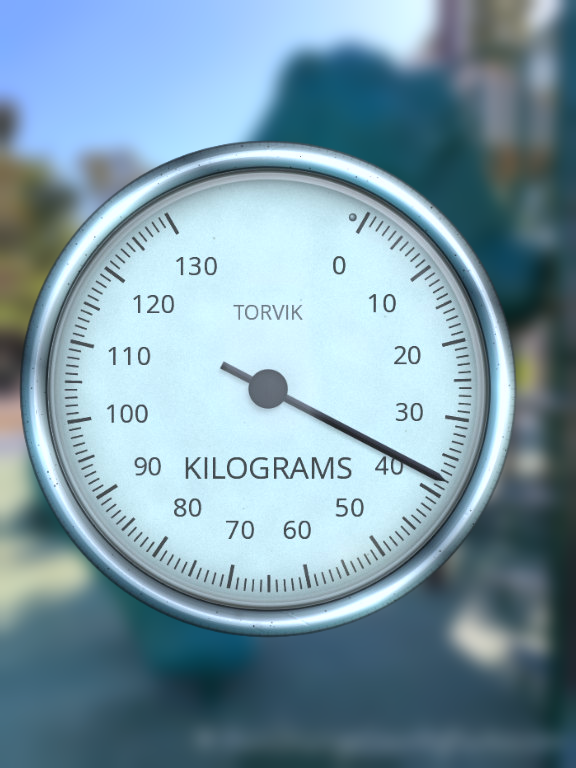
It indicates **38** kg
